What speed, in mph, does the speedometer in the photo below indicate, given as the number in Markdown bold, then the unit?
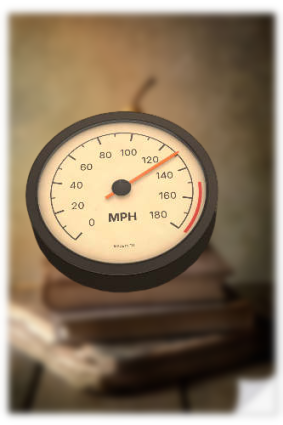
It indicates **130** mph
